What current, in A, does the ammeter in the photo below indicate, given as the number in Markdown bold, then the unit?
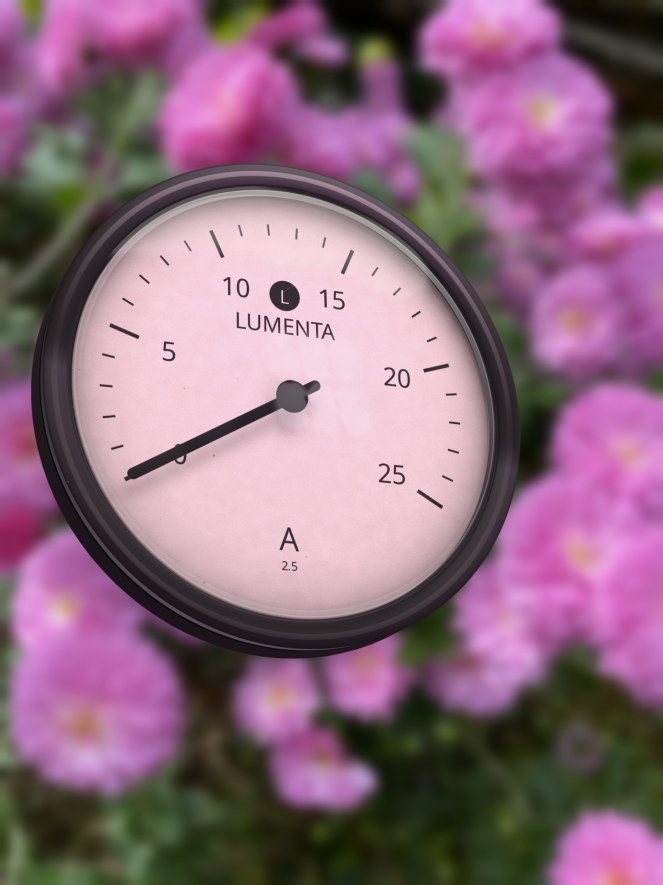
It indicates **0** A
